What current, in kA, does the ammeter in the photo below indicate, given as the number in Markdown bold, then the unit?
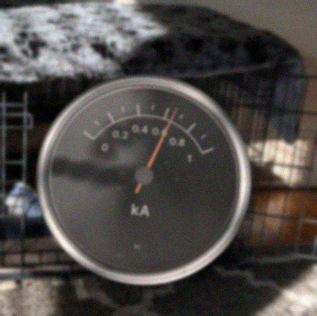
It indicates **0.65** kA
